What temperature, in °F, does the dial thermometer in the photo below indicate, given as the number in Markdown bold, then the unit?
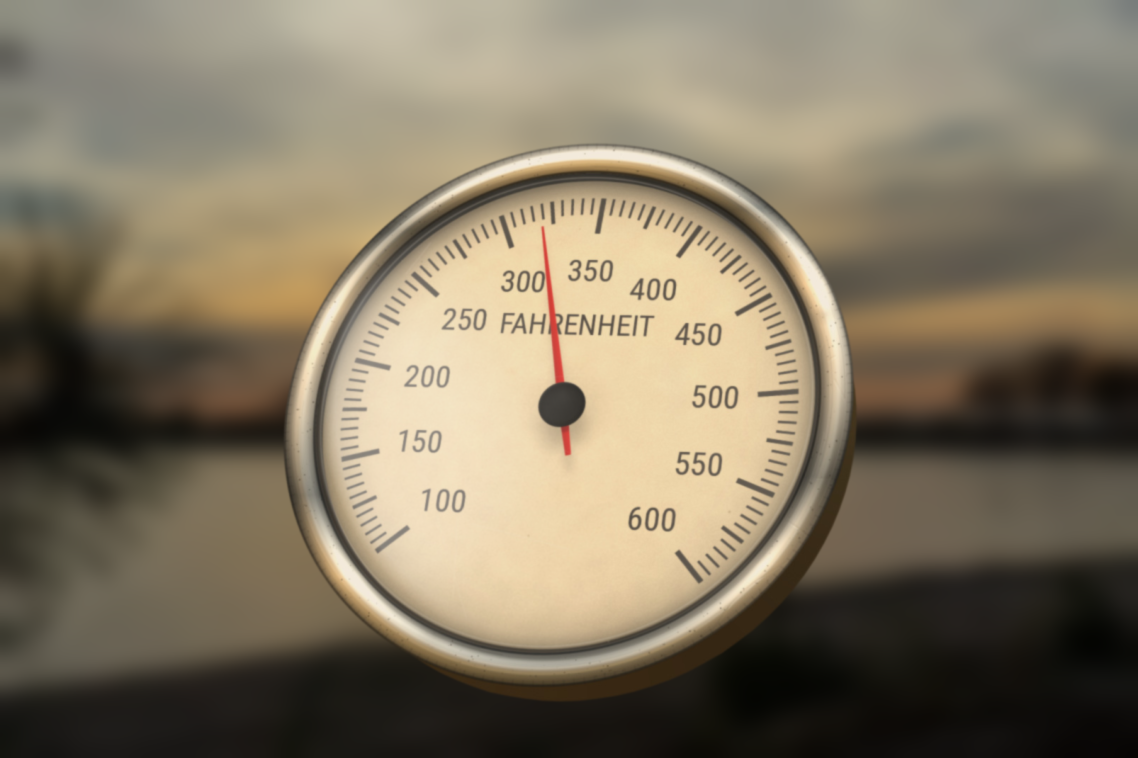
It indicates **320** °F
